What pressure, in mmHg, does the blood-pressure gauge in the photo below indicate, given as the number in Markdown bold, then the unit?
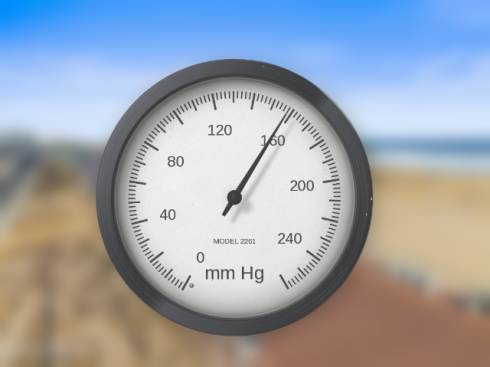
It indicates **158** mmHg
